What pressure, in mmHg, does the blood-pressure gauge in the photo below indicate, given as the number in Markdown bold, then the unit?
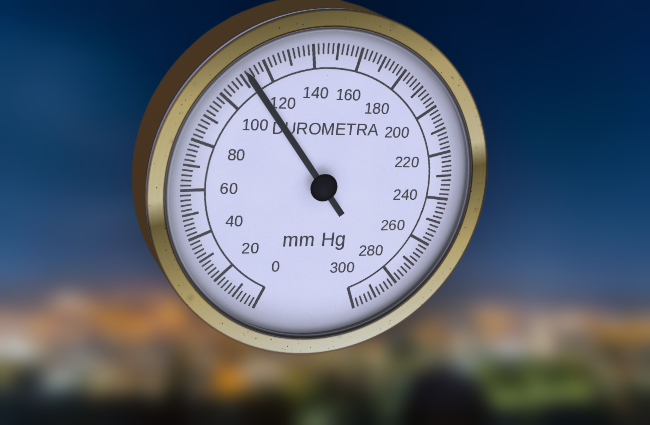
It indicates **112** mmHg
